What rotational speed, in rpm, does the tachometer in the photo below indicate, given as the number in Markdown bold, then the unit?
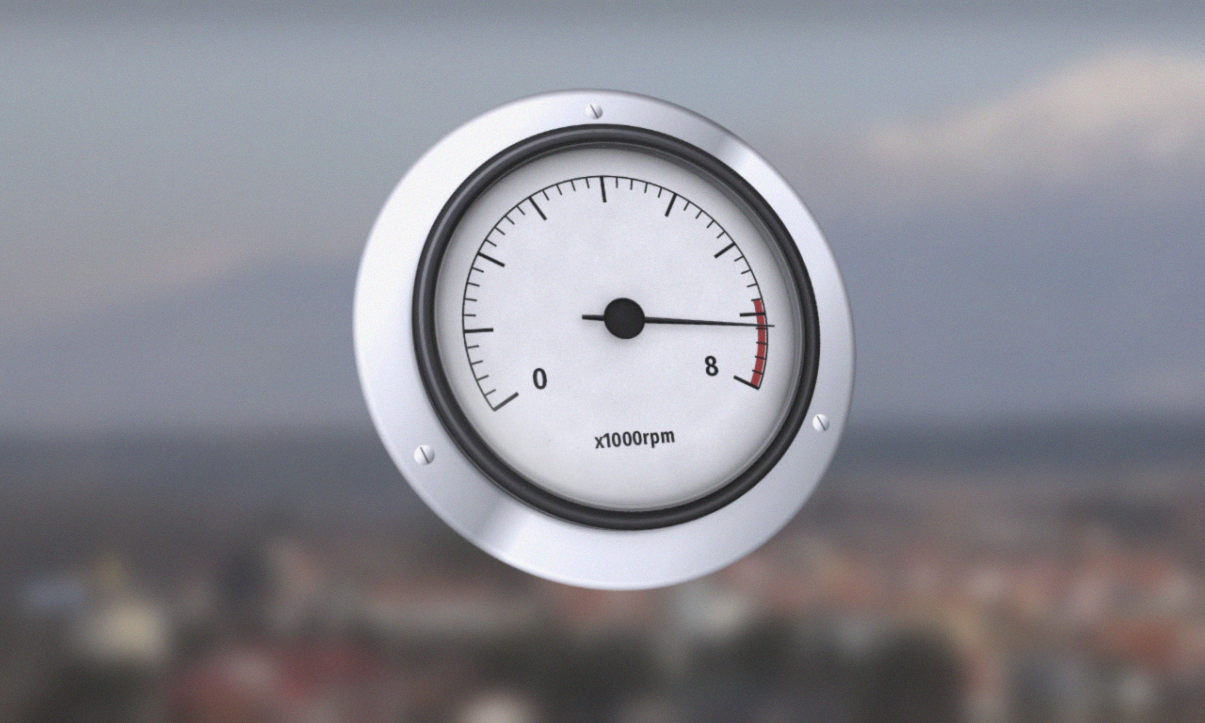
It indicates **7200** rpm
